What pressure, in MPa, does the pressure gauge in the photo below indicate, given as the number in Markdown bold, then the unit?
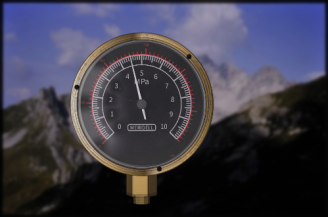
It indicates **4.5** MPa
